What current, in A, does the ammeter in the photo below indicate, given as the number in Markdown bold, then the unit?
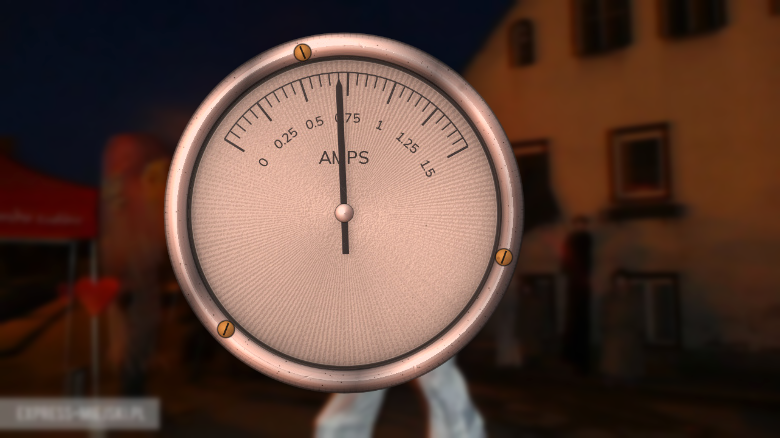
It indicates **0.7** A
